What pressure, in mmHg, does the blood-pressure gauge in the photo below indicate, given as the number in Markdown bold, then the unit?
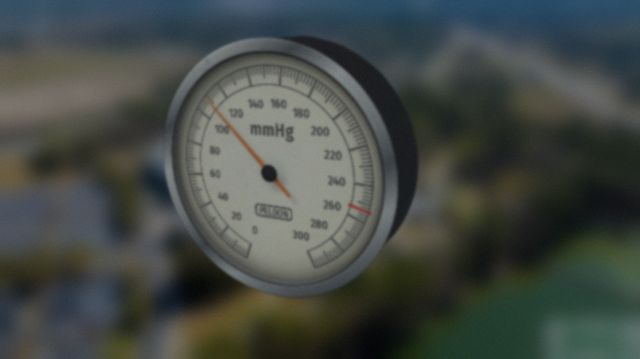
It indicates **110** mmHg
